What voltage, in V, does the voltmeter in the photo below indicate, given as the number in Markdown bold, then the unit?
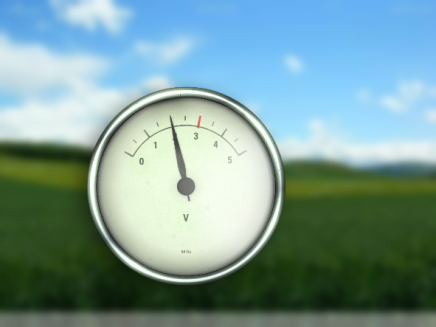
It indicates **2** V
